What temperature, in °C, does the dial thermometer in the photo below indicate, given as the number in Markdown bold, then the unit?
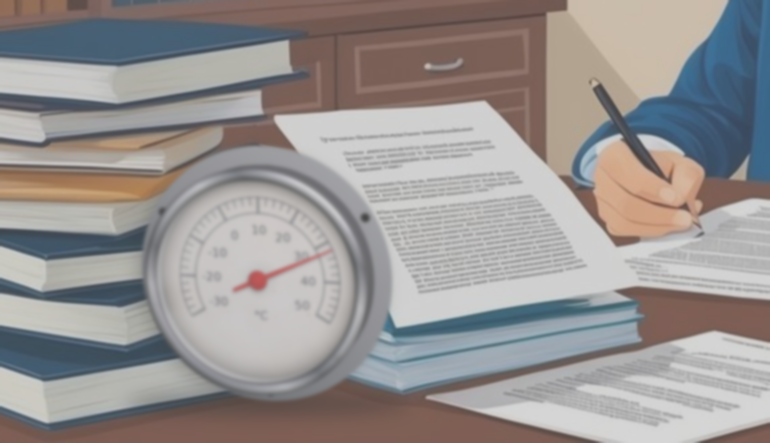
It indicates **32** °C
